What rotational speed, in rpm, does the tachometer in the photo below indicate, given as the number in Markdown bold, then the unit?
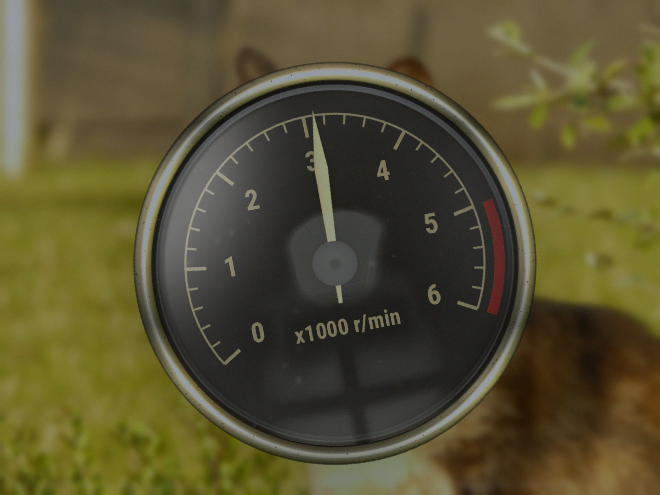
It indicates **3100** rpm
